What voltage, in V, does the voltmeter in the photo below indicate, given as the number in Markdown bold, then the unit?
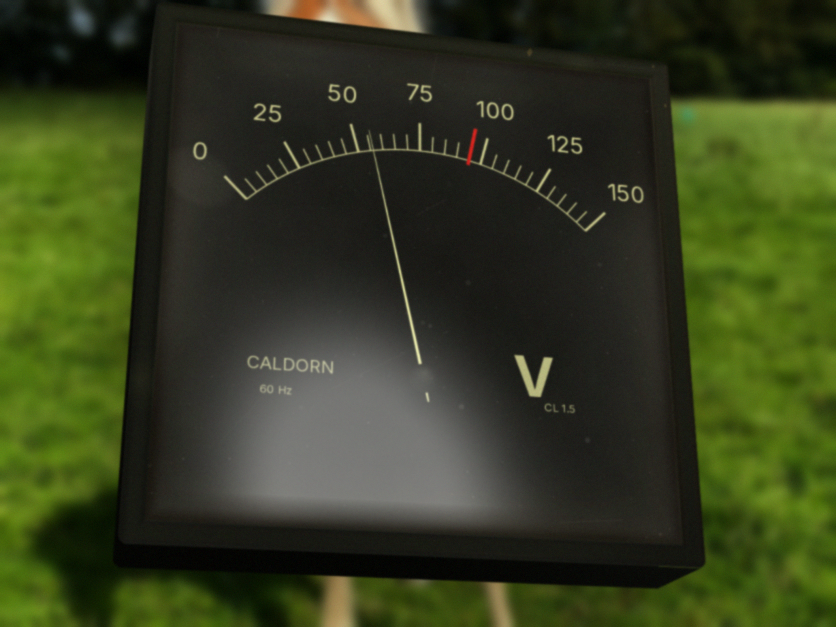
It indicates **55** V
